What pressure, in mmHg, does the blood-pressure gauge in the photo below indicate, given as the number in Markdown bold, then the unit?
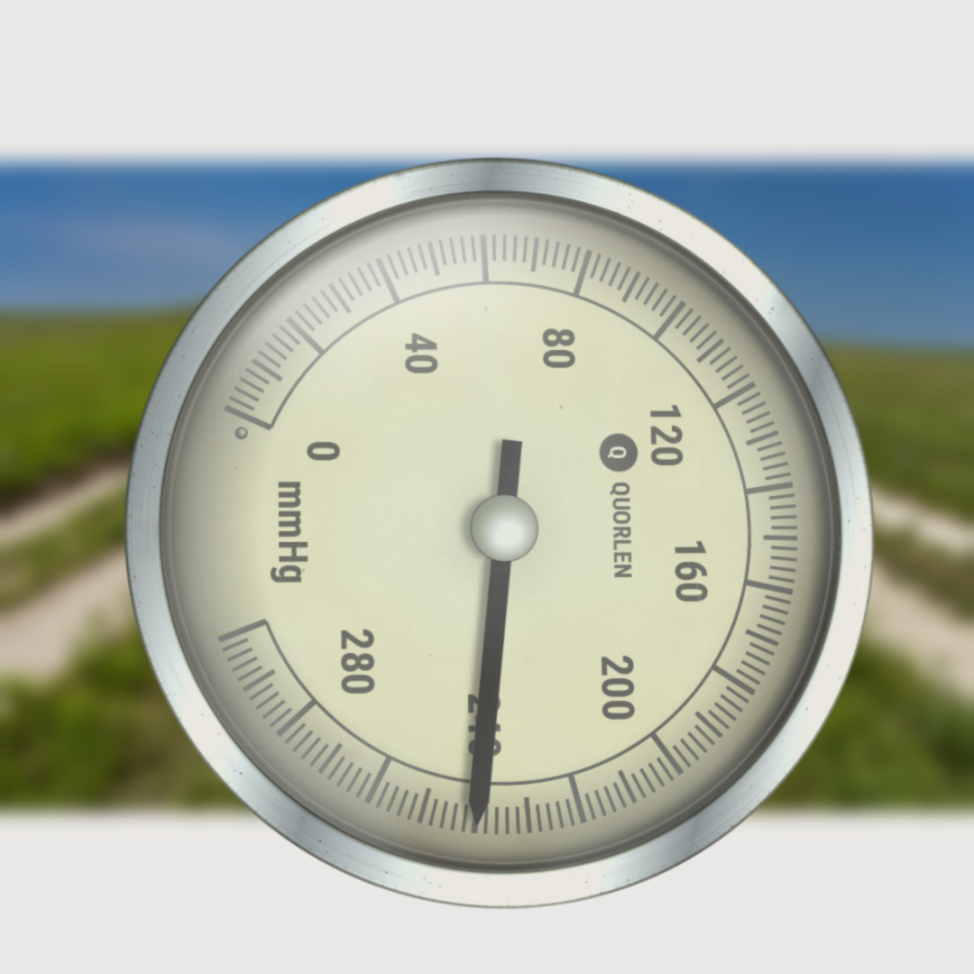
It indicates **240** mmHg
